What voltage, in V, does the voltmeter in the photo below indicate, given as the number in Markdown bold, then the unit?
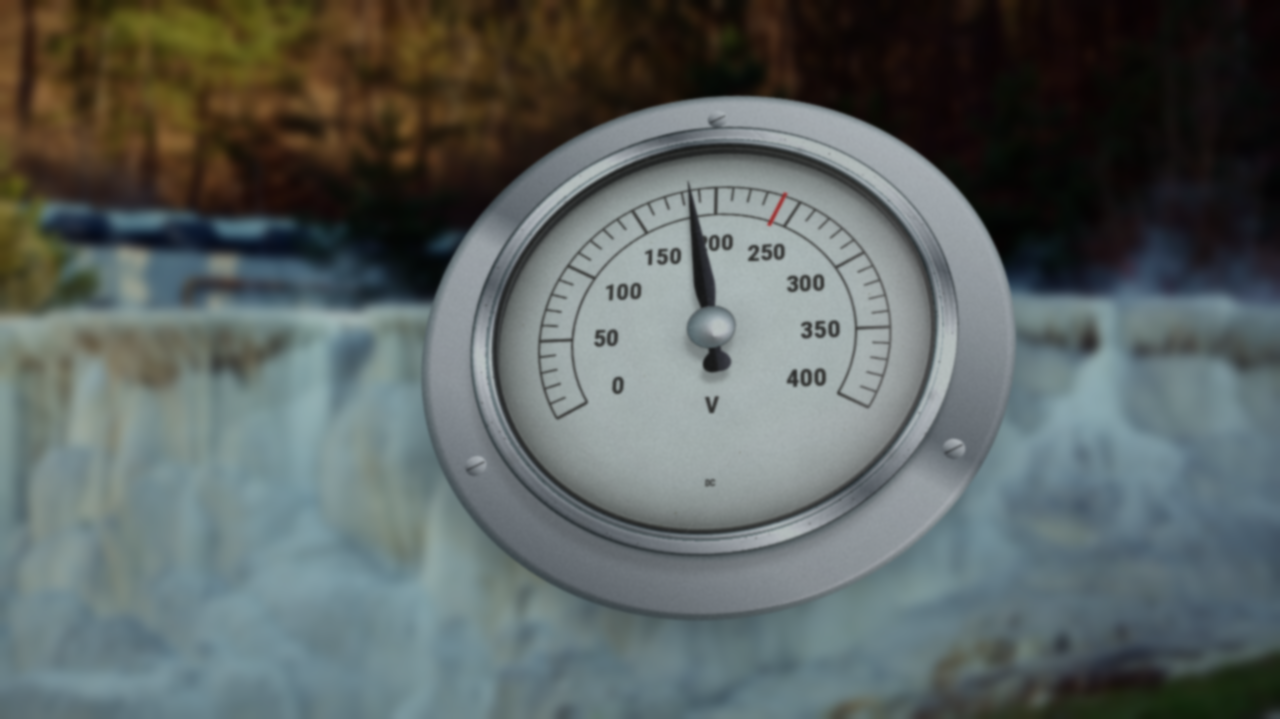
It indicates **185** V
